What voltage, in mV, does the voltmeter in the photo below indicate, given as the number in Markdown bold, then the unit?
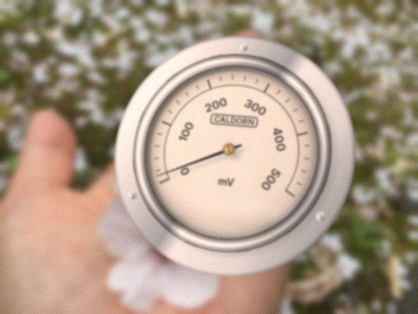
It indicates **10** mV
